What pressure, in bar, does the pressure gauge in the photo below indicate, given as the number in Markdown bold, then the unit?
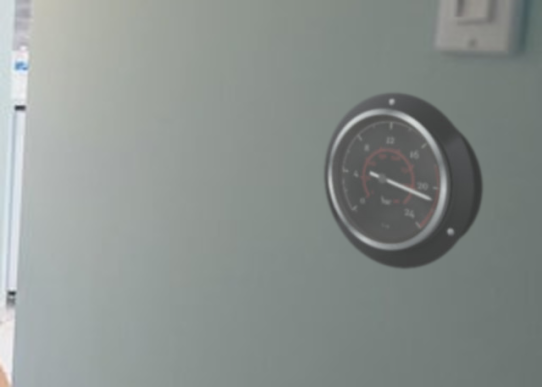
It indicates **21** bar
